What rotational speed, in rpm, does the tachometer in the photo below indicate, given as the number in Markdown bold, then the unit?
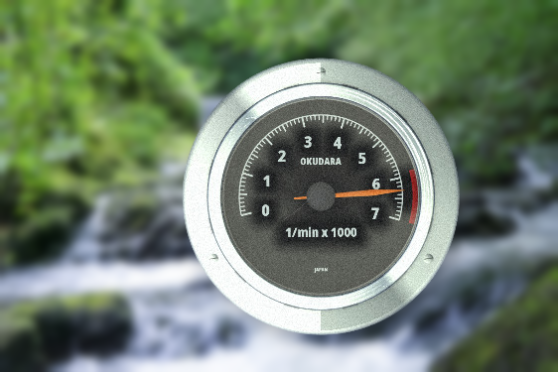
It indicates **6300** rpm
